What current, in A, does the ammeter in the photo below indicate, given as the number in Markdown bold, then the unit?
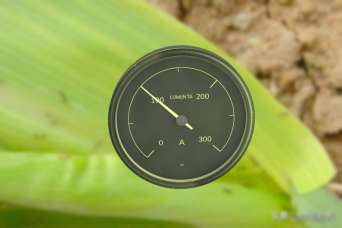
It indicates **100** A
